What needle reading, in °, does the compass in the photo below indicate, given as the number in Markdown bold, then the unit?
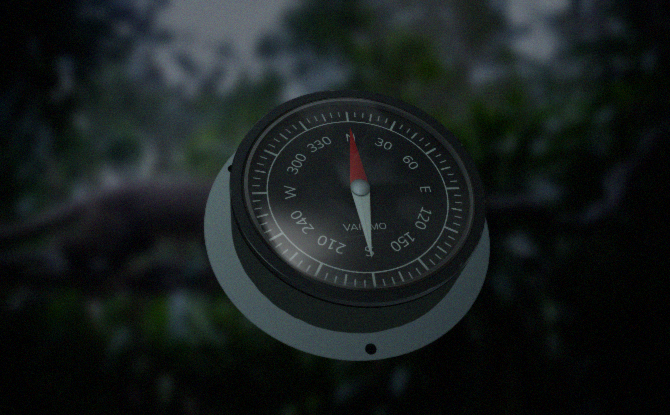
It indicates **0** °
